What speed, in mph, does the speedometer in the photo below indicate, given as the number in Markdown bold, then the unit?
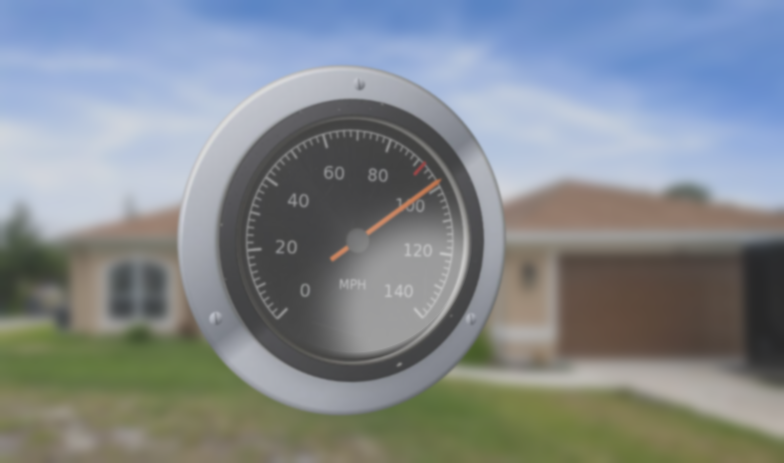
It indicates **98** mph
